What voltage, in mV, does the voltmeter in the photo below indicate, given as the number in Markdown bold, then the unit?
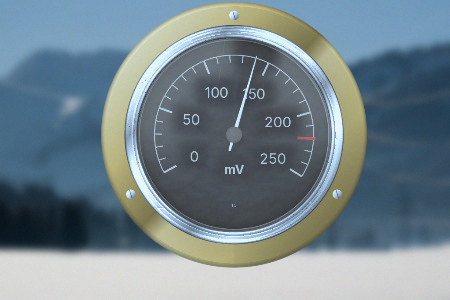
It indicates **140** mV
